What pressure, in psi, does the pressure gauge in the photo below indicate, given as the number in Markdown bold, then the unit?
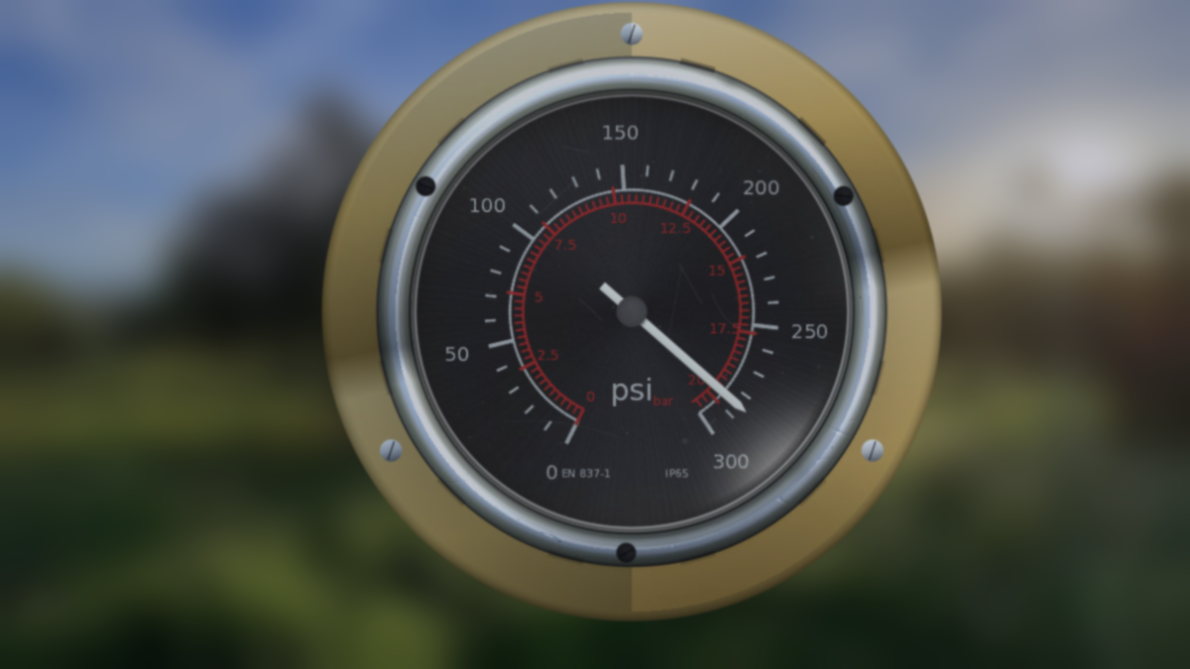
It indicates **285** psi
